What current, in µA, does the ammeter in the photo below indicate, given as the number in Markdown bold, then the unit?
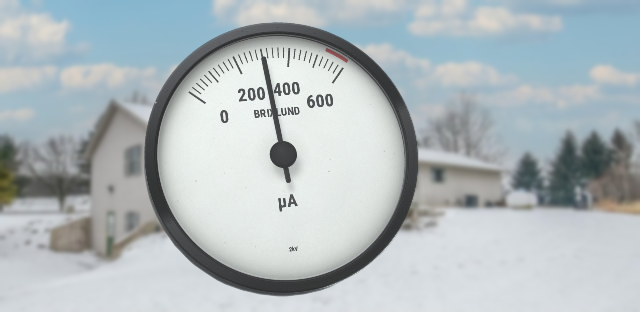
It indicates **300** µA
